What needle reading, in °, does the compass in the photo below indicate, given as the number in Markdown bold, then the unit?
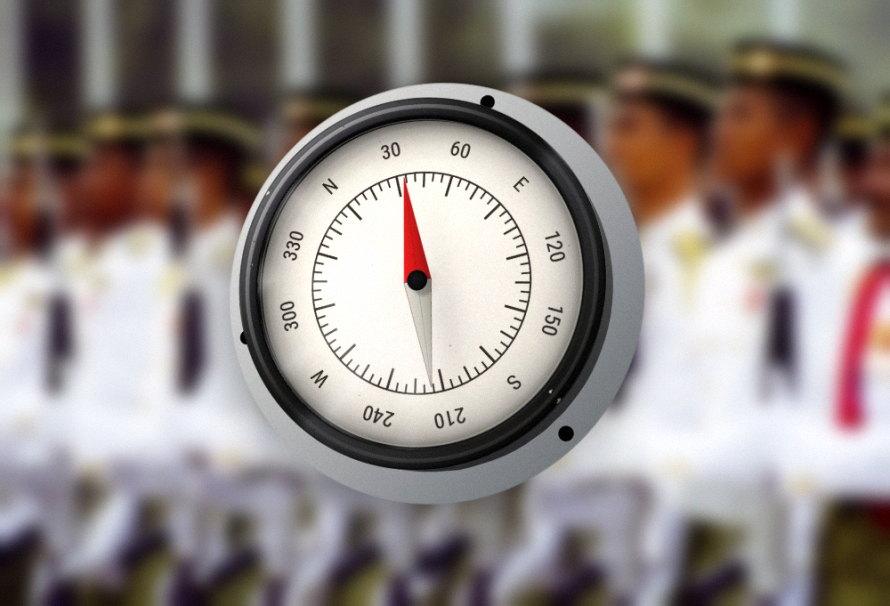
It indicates **35** °
